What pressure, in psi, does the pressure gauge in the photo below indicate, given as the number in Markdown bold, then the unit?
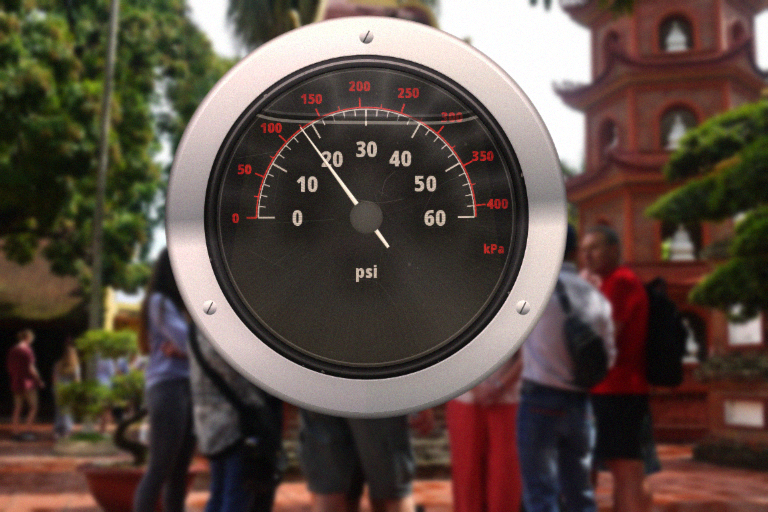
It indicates **18** psi
